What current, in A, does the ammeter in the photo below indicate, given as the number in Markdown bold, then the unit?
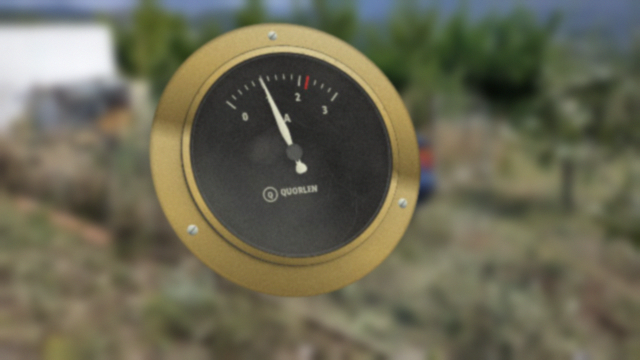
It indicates **1** A
